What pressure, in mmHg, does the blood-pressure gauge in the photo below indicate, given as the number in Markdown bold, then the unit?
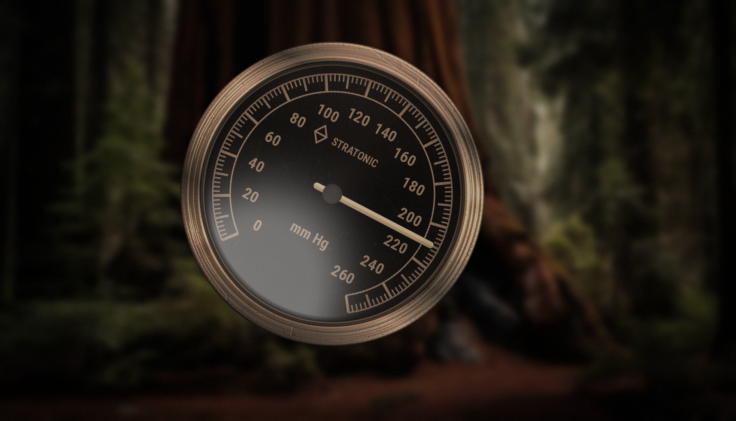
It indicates **210** mmHg
